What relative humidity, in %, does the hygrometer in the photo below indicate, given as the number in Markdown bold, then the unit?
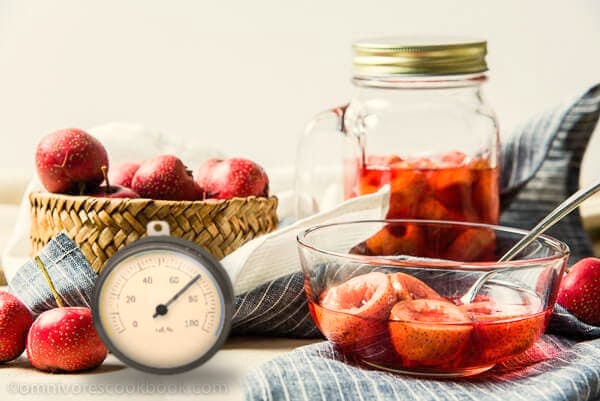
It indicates **70** %
